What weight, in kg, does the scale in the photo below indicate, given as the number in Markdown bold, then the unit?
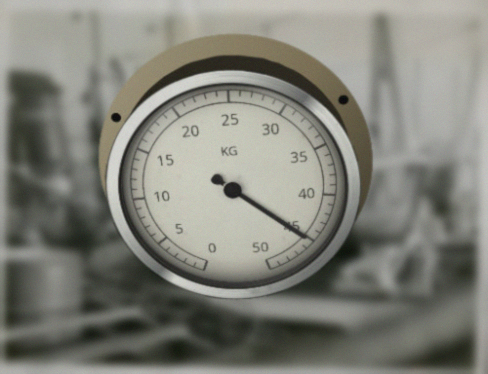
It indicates **45** kg
